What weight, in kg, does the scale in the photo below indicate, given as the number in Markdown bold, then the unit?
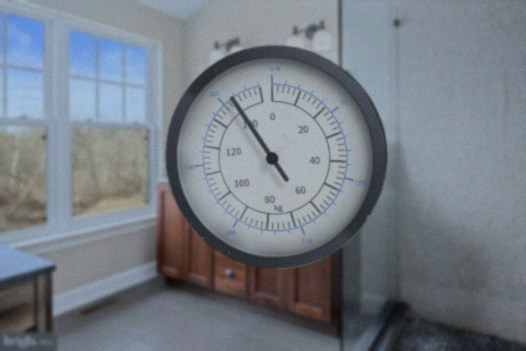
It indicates **140** kg
